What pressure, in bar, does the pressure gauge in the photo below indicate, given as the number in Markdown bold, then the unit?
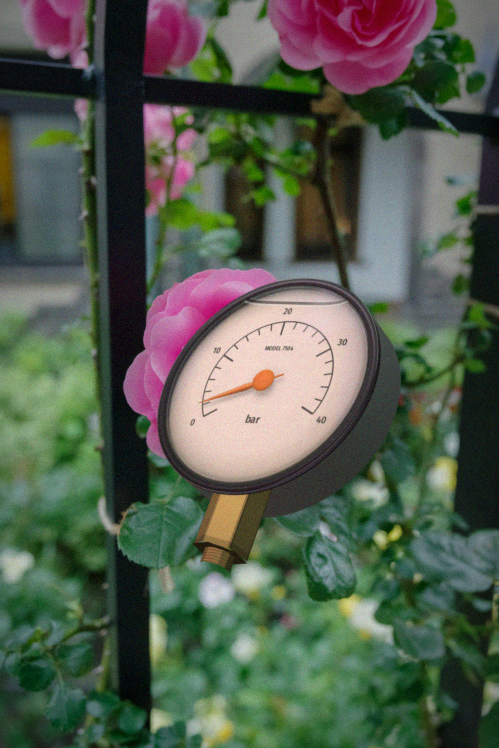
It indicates **2** bar
